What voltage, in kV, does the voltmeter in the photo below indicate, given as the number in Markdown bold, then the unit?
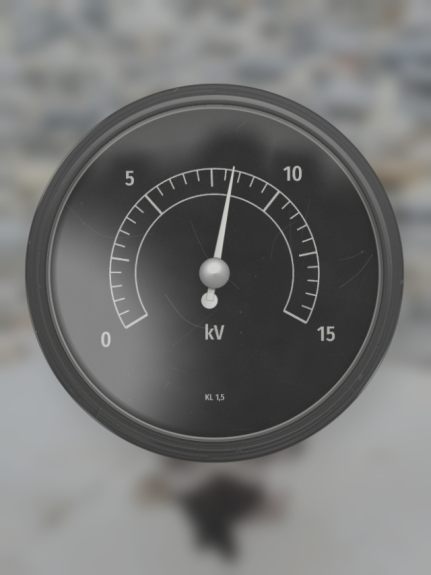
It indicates **8.25** kV
